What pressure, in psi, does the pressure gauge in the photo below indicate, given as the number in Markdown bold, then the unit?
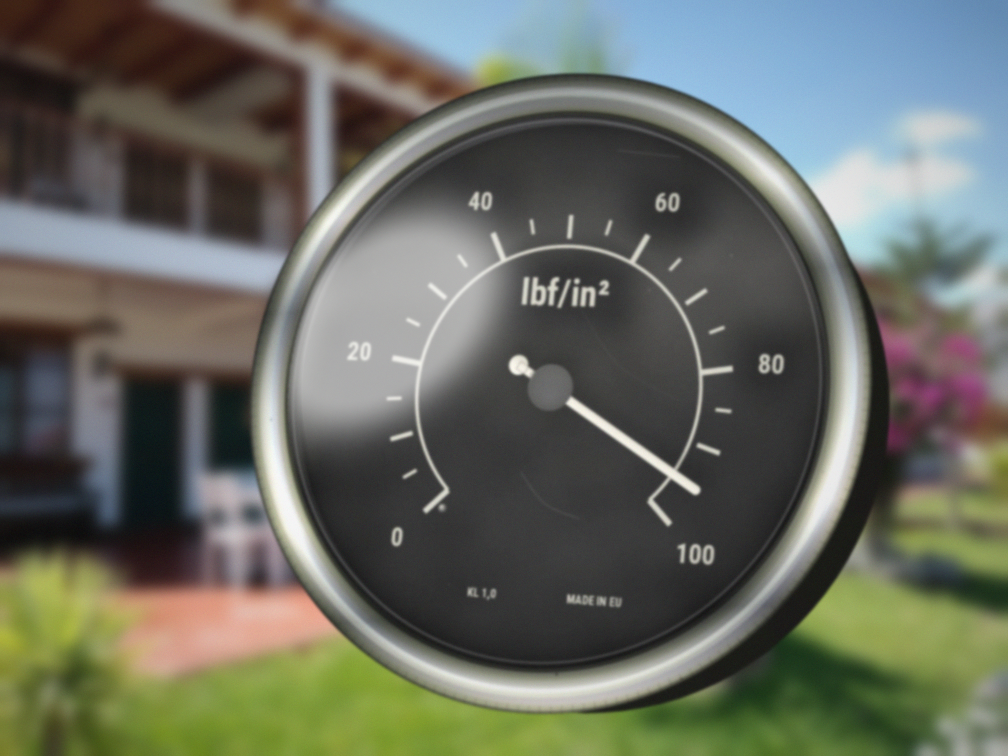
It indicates **95** psi
